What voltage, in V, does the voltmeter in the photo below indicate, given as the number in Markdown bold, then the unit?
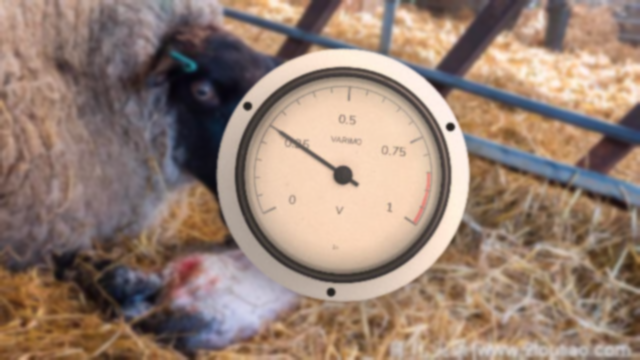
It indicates **0.25** V
